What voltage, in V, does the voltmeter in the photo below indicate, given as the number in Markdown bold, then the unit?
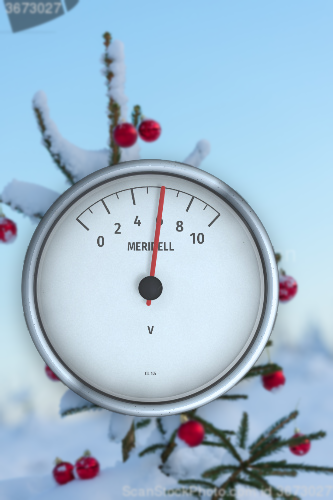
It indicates **6** V
